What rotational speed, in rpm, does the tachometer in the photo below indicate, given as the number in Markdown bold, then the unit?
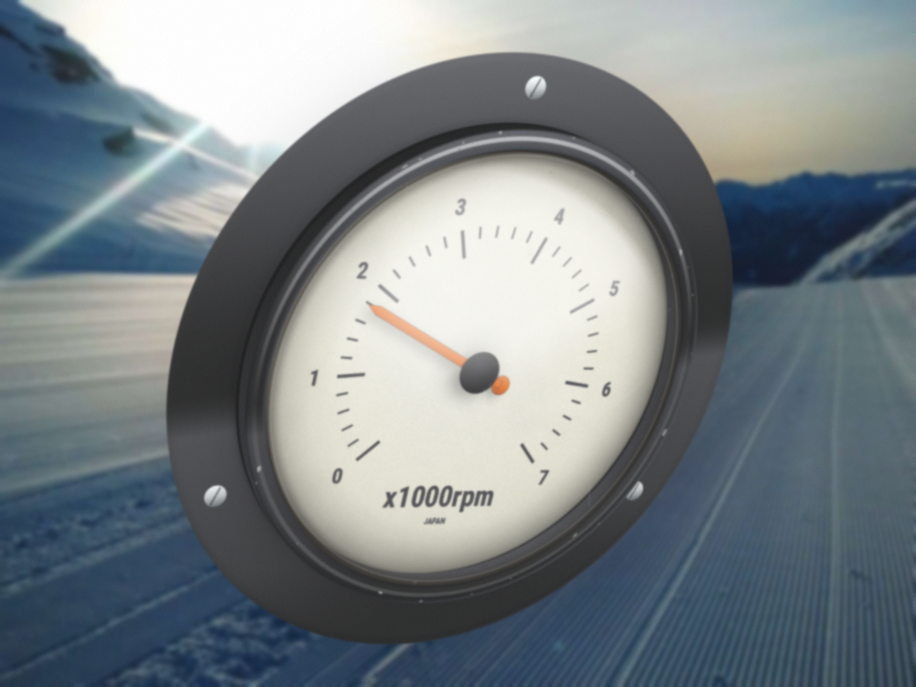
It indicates **1800** rpm
